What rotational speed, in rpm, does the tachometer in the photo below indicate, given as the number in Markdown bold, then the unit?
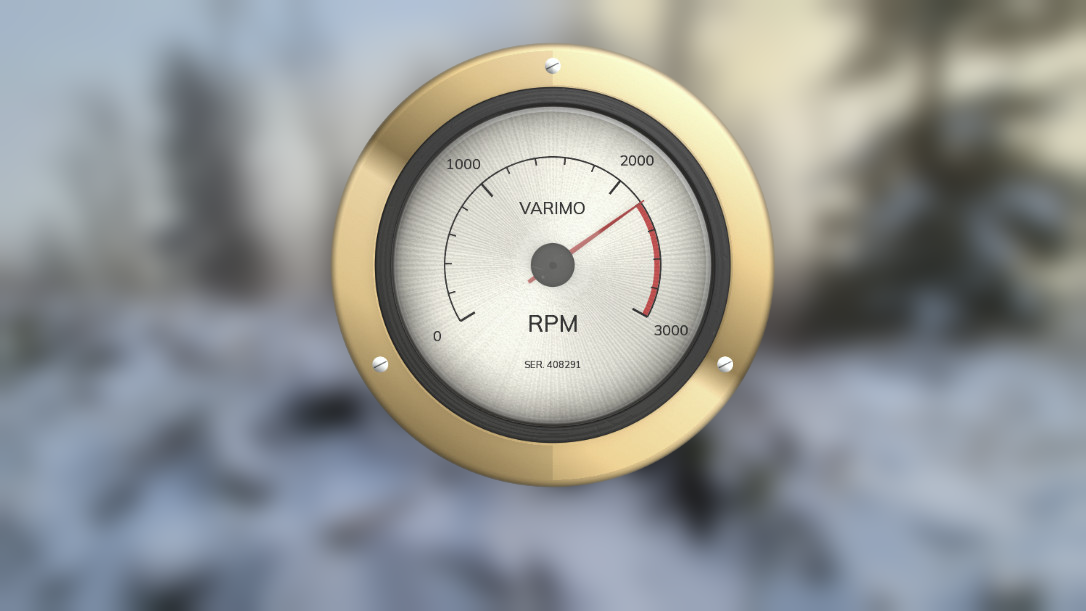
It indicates **2200** rpm
